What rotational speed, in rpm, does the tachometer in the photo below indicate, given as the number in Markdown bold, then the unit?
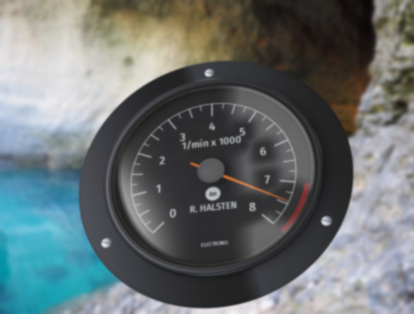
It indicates **7500** rpm
